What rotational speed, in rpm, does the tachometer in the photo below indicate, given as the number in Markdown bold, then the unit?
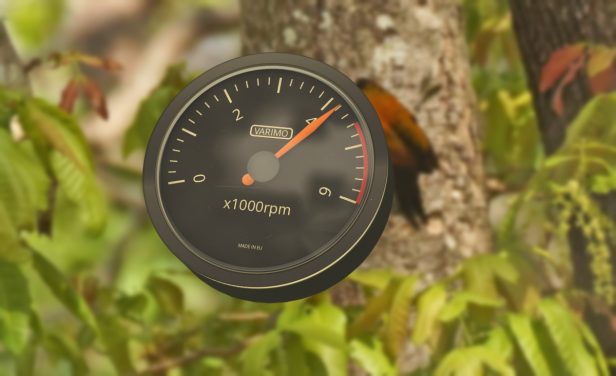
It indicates **4200** rpm
